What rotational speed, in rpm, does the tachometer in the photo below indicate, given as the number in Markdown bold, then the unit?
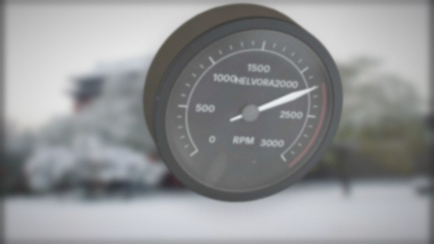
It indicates **2200** rpm
